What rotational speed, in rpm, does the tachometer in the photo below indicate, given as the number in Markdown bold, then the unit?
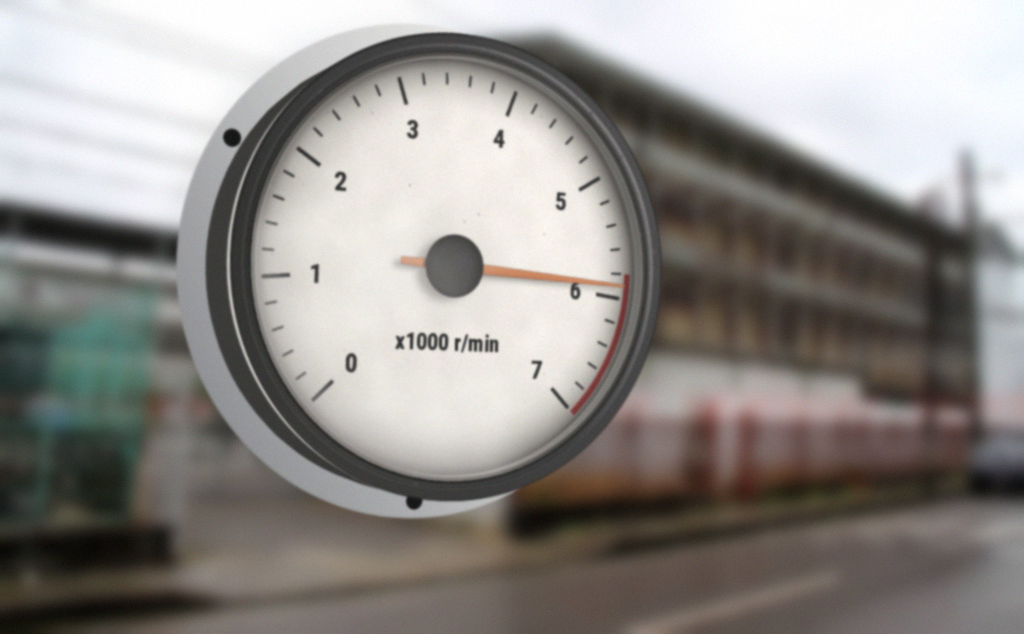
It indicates **5900** rpm
